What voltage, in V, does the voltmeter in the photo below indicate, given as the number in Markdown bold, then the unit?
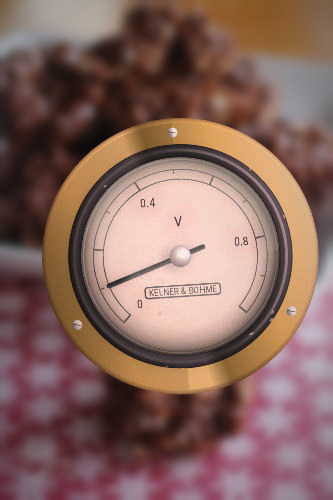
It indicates **0.1** V
